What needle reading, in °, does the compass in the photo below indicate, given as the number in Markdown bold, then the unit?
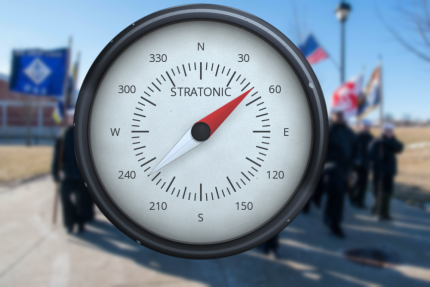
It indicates **50** °
